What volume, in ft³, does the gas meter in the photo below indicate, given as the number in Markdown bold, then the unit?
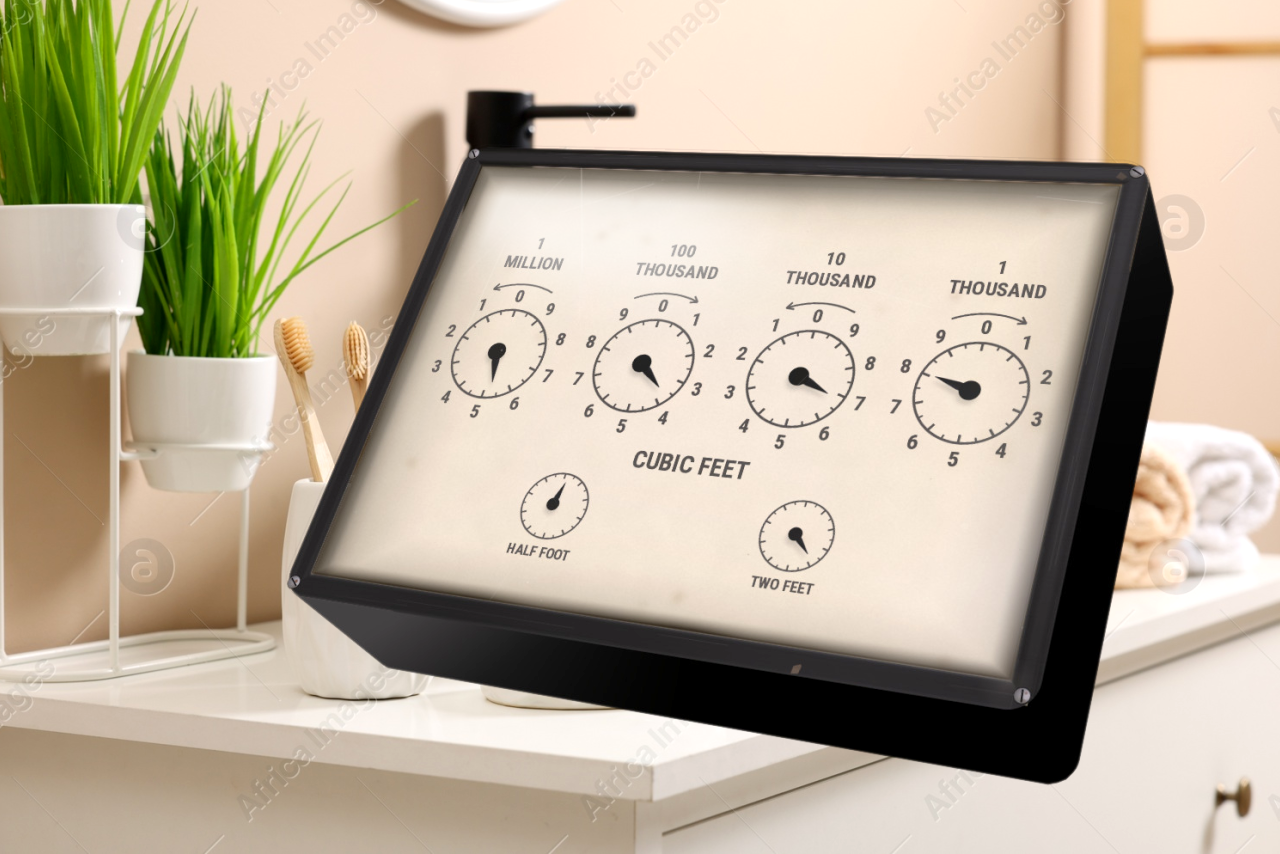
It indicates **536800** ft³
